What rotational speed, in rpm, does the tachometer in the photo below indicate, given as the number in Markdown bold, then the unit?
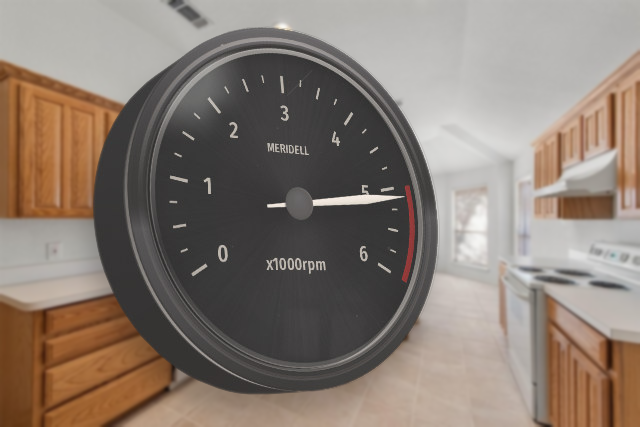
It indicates **5125** rpm
